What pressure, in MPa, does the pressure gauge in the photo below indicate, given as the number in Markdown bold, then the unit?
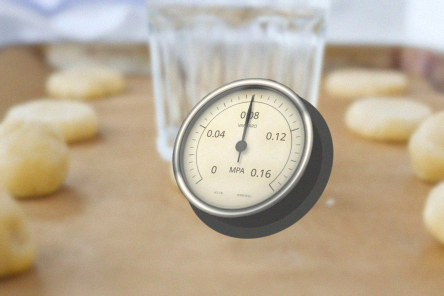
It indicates **0.08** MPa
